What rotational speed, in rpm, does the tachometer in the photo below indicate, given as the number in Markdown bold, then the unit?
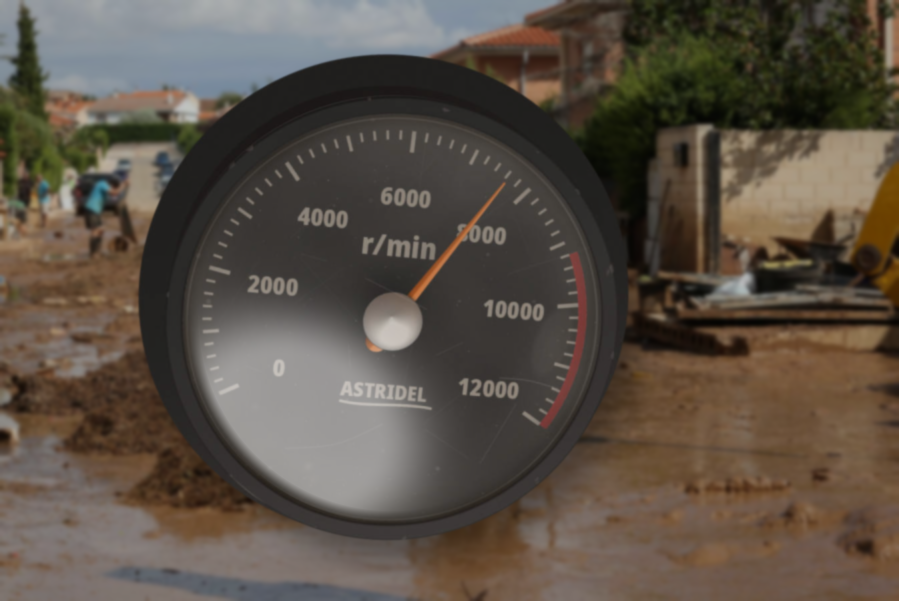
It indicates **7600** rpm
